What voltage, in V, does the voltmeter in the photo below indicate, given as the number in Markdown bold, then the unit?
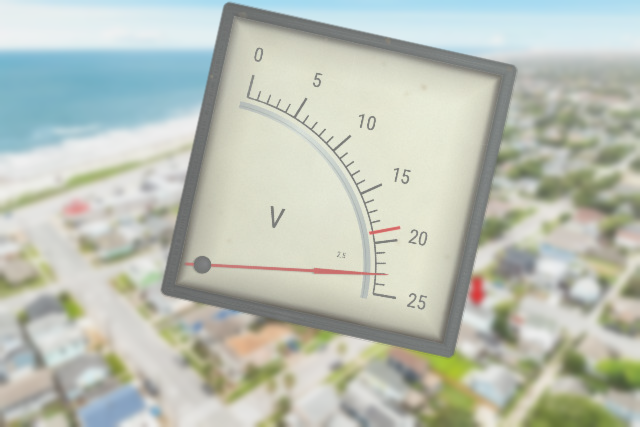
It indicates **23** V
